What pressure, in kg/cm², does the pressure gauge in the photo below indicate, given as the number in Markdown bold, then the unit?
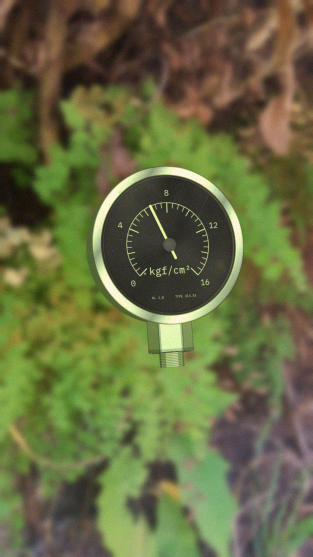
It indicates **6.5** kg/cm²
